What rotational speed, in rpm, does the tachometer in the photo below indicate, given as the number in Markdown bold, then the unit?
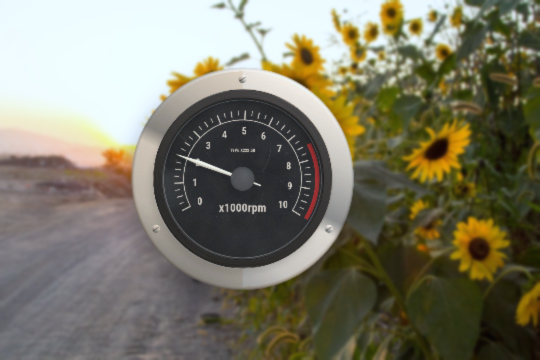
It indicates **2000** rpm
